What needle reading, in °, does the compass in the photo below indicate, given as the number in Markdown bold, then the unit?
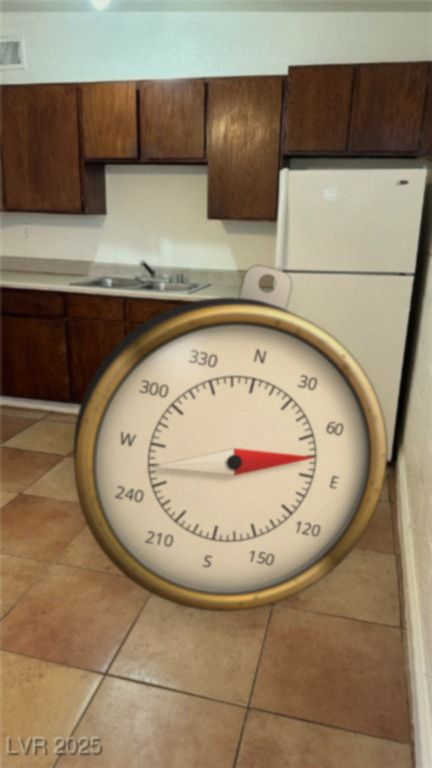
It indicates **75** °
